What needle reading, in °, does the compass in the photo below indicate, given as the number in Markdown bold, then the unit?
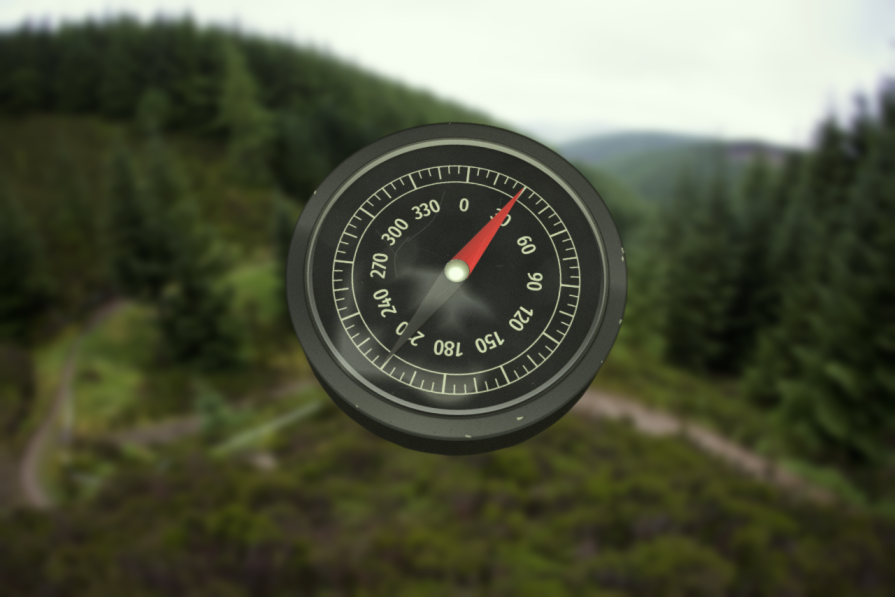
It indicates **30** °
